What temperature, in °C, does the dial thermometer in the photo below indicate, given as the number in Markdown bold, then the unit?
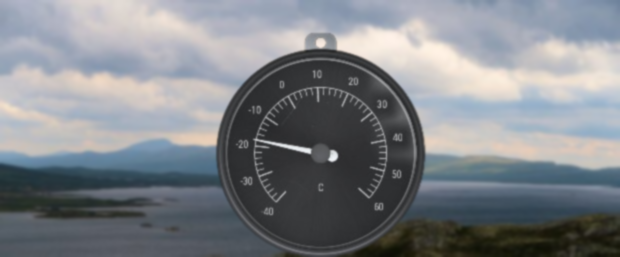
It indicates **-18** °C
